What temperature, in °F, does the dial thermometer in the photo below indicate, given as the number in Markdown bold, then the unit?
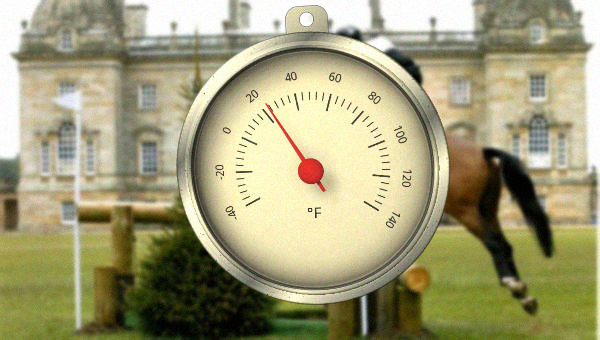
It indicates **24** °F
